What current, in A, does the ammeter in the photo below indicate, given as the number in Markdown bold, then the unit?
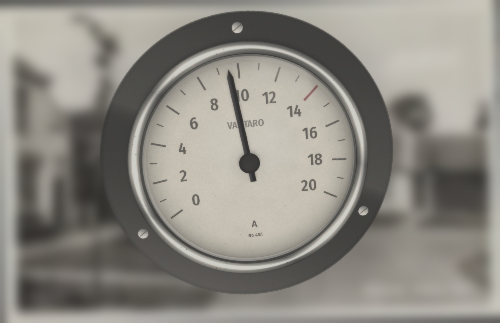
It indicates **9.5** A
